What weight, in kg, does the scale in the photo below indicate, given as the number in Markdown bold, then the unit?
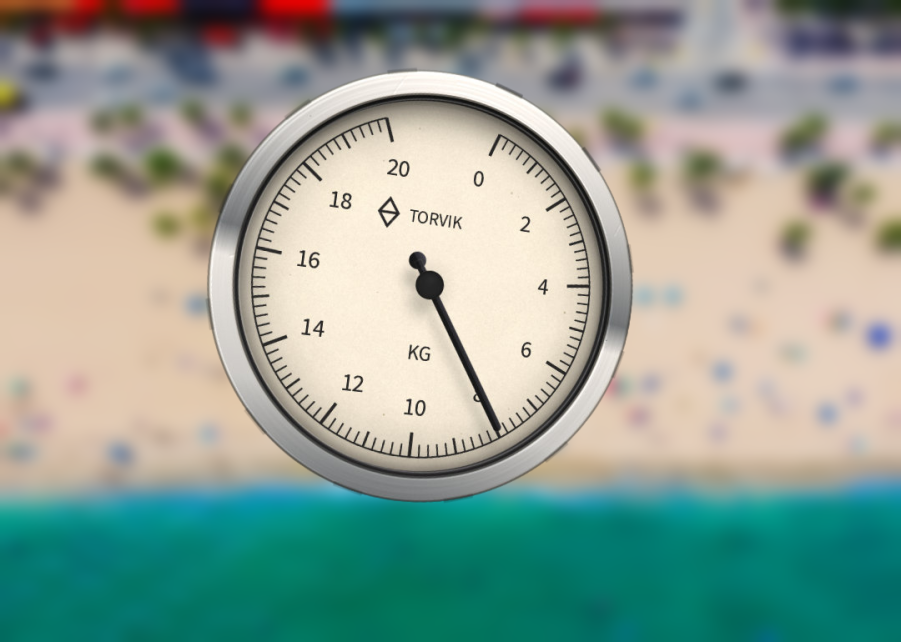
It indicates **8** kg
